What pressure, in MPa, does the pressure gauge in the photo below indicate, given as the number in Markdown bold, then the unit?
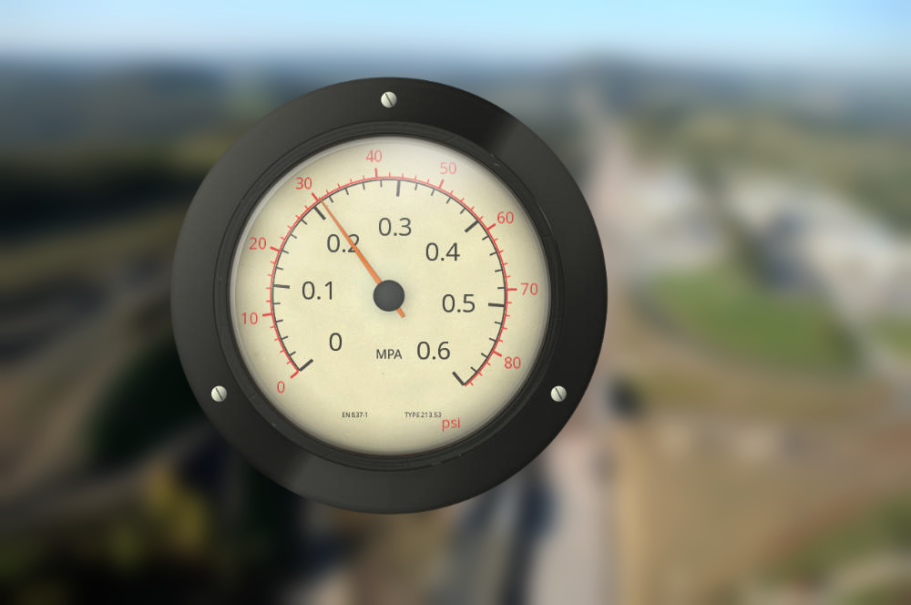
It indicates **0.21** MPa
